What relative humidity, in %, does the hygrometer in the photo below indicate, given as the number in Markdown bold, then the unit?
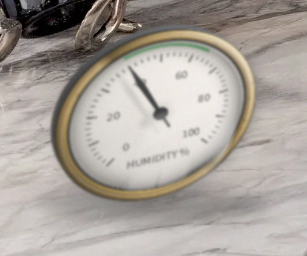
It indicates **40** %
